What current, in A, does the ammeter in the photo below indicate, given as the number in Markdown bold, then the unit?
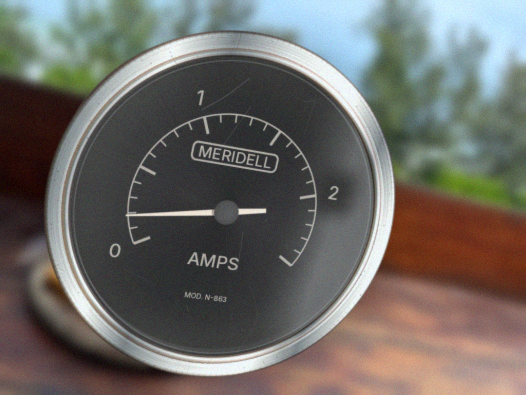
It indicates **0.2** A
